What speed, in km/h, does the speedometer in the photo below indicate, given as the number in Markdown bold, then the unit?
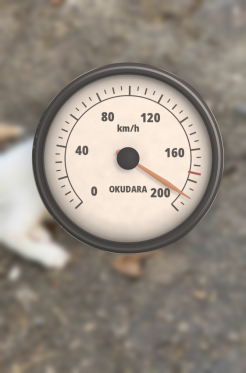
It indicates **190** km/h
